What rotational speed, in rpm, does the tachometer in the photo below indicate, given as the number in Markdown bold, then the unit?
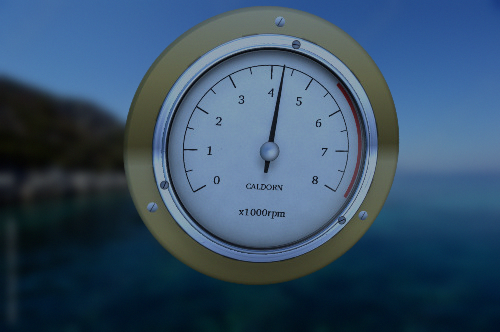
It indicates **4250** rpm
